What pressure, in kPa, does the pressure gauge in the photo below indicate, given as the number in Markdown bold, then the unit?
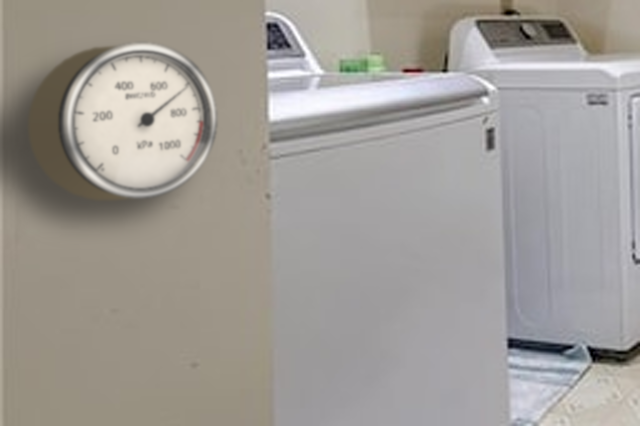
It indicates **700** kPa
